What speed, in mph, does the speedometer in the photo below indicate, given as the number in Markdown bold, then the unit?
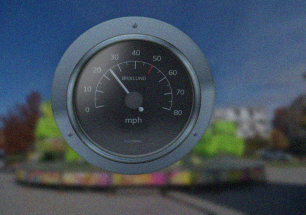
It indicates **25** mph
